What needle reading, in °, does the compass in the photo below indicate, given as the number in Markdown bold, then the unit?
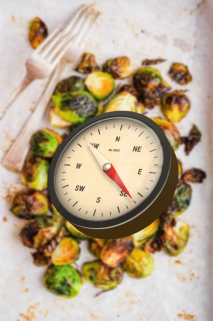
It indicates **130** °
